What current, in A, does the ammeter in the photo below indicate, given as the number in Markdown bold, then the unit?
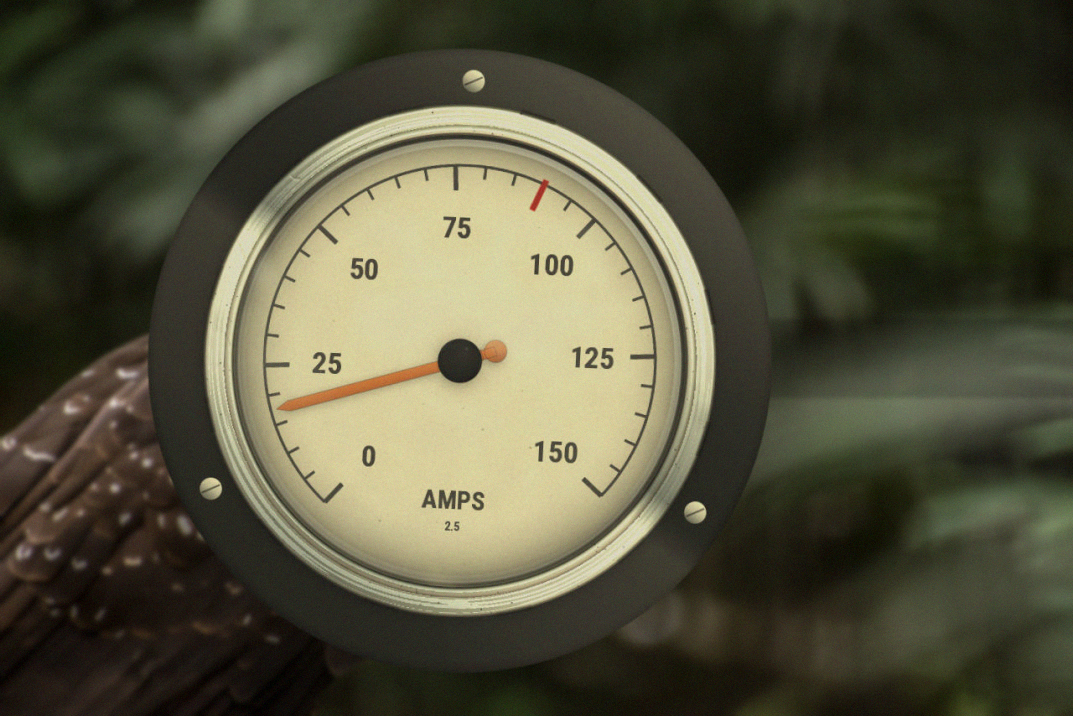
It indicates **17.5** A
